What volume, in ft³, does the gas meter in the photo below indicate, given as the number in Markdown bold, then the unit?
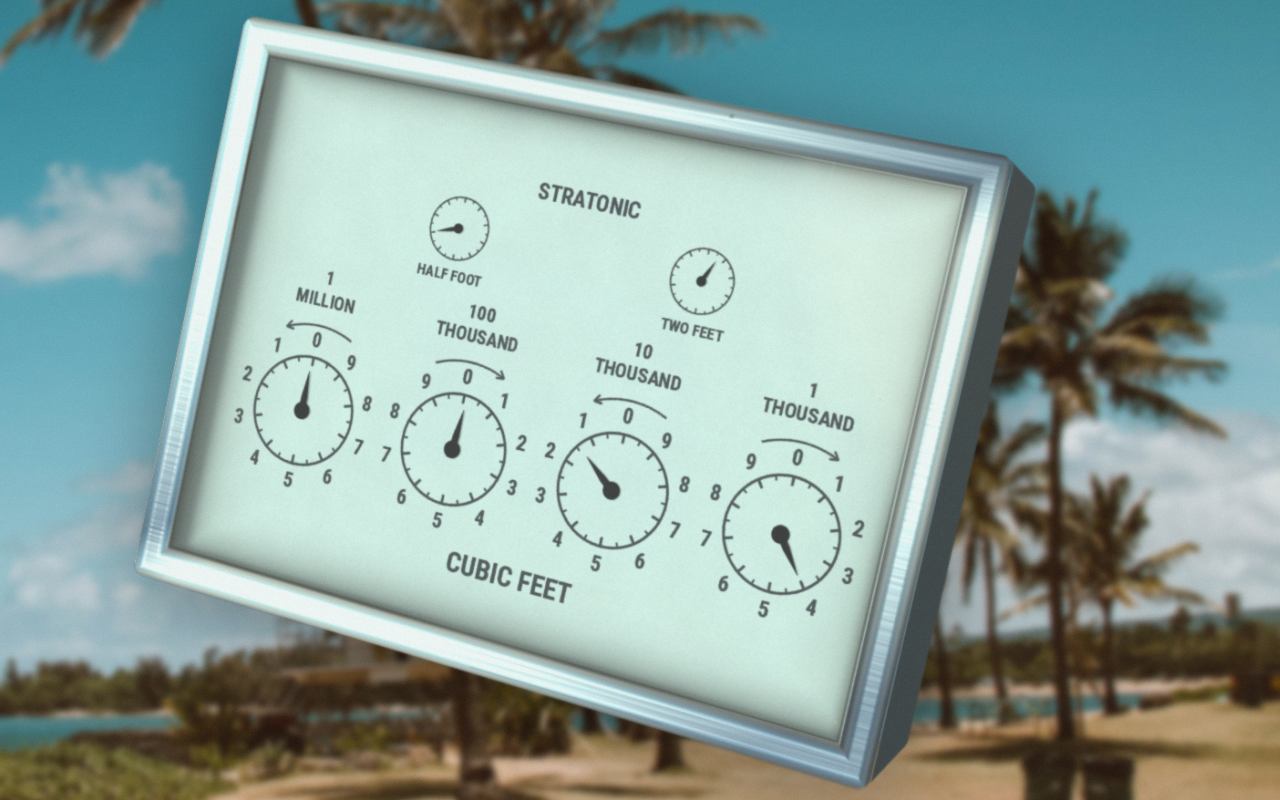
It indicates **1400** ft³
